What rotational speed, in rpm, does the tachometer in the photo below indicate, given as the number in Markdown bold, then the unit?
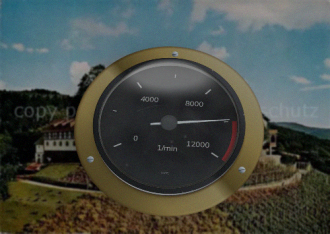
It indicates **10000** rpm
